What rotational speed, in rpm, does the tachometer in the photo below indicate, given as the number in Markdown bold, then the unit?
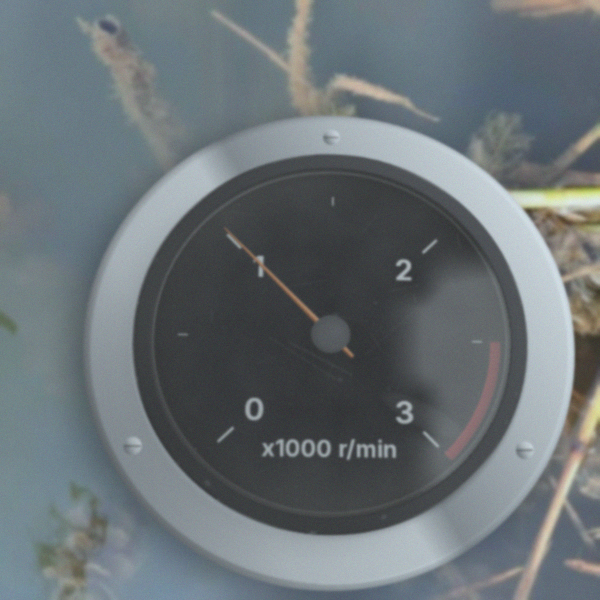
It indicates **1000** rpm
